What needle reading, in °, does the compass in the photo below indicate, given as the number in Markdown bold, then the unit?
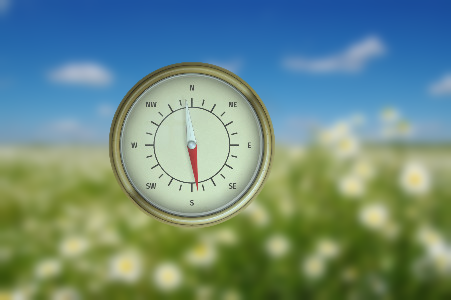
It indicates **172.5** °
